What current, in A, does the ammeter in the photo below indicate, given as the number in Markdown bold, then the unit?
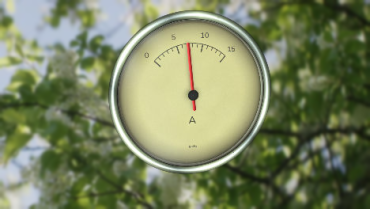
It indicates **7** A
